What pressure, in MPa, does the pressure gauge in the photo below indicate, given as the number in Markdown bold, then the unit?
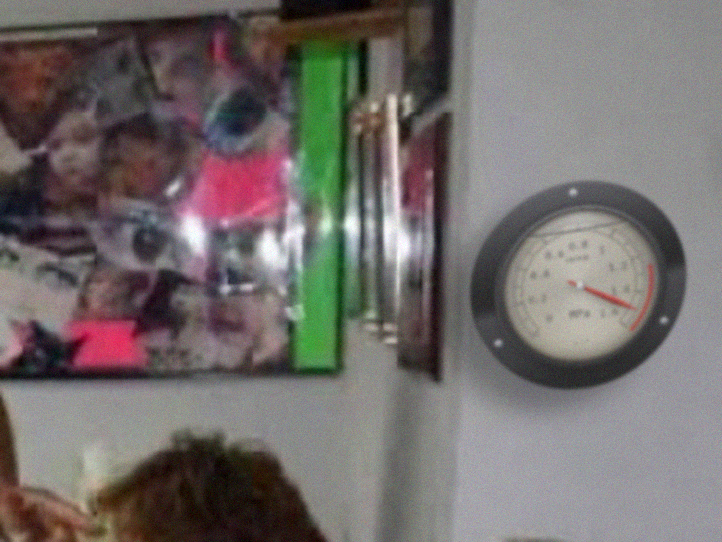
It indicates **1.5** MPa
